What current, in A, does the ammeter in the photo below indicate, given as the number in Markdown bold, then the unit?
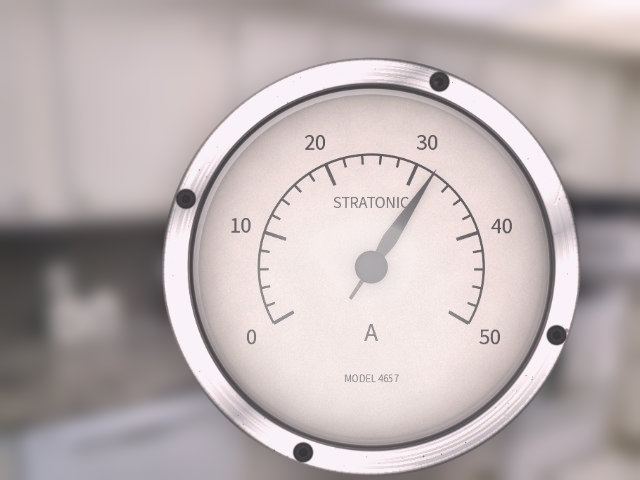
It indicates **32** A
